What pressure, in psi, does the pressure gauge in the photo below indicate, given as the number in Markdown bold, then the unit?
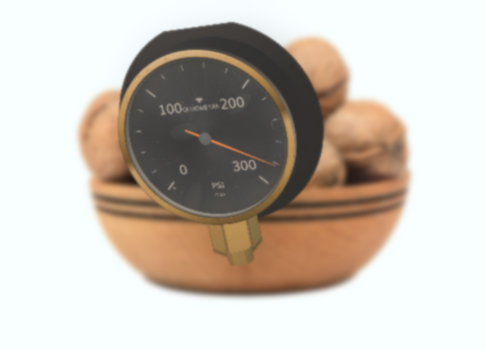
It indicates **280** psi
